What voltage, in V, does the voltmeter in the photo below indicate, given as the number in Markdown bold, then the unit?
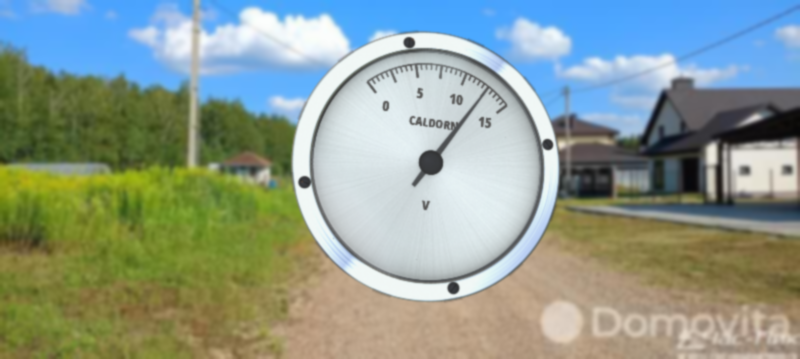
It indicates **12.5** V
